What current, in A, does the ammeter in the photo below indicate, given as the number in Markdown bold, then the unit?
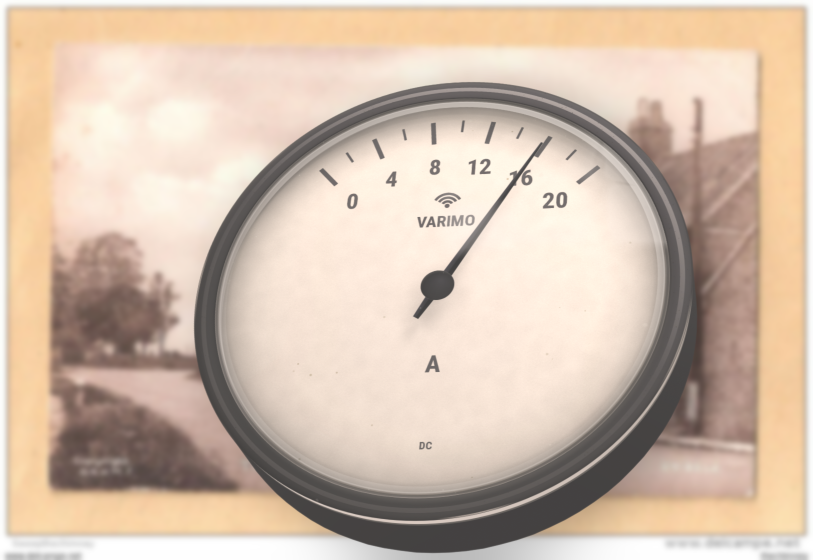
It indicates **16** A
